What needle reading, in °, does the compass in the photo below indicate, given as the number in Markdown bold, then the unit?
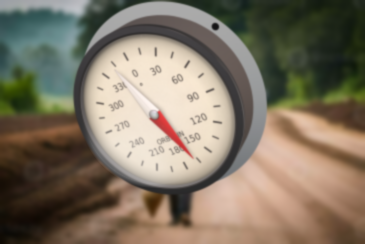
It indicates **165** °
